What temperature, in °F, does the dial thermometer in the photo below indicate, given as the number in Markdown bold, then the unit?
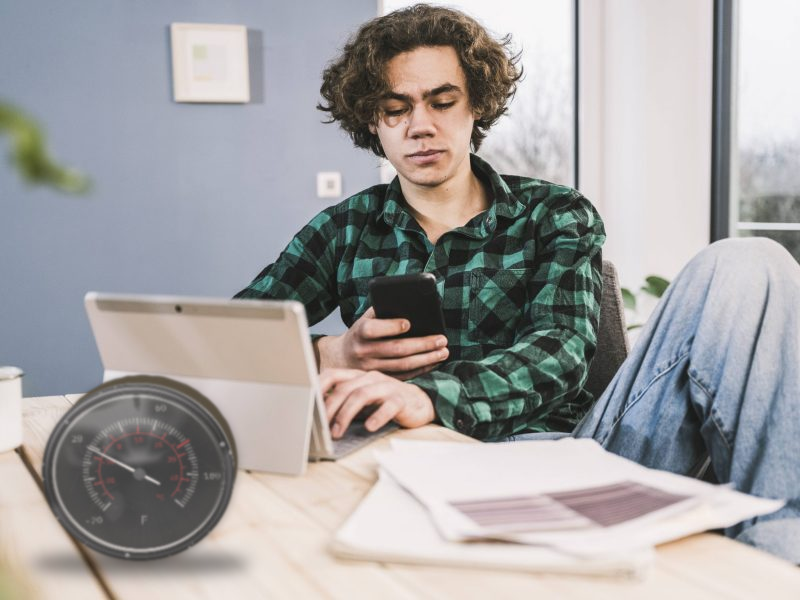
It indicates **20** °F
